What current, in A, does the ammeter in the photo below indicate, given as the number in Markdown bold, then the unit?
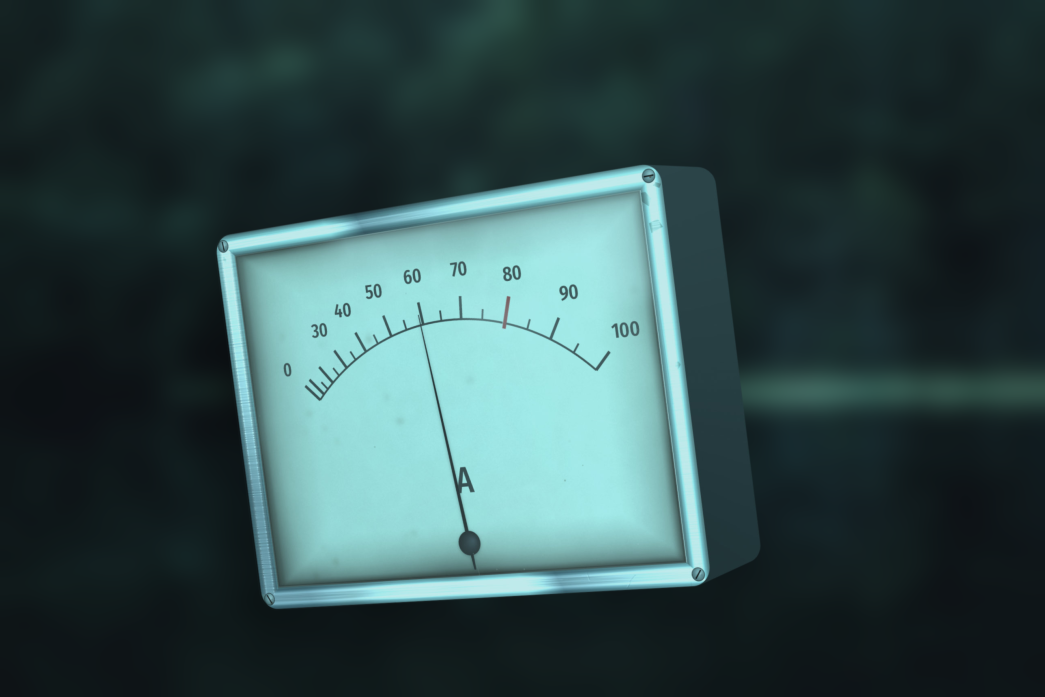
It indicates **60** A
